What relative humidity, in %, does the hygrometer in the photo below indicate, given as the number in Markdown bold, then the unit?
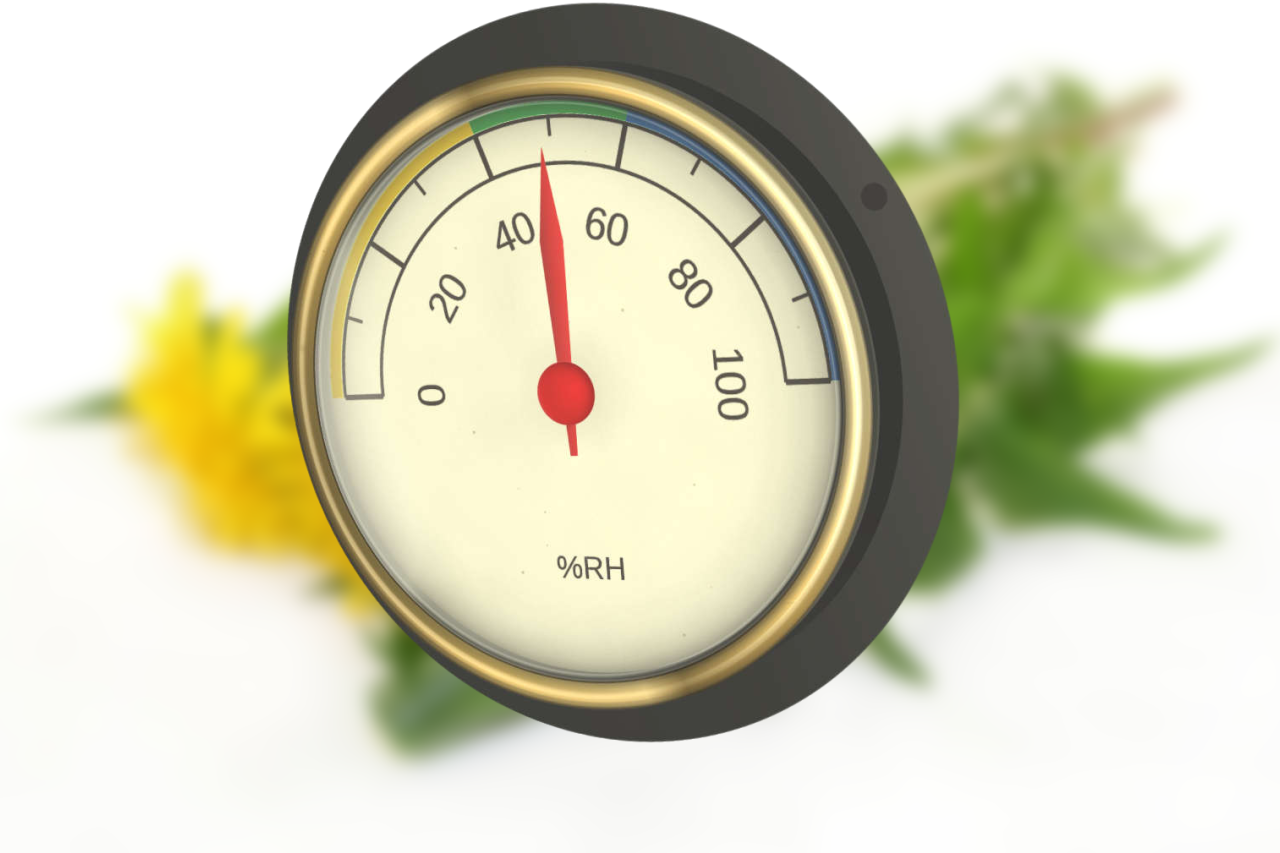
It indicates **50** %
